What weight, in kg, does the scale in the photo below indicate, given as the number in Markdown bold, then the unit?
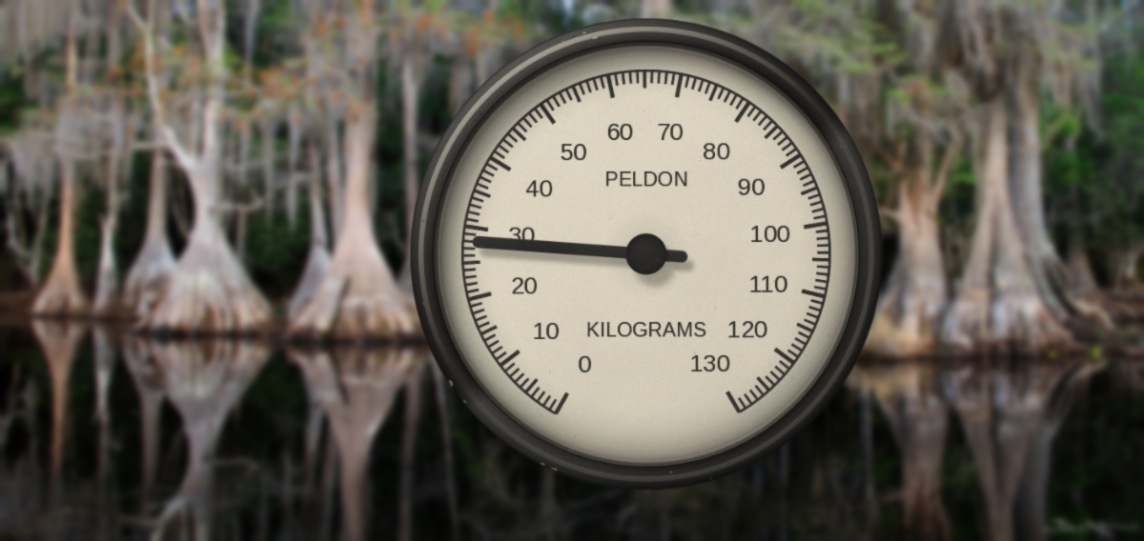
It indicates **28** kg
